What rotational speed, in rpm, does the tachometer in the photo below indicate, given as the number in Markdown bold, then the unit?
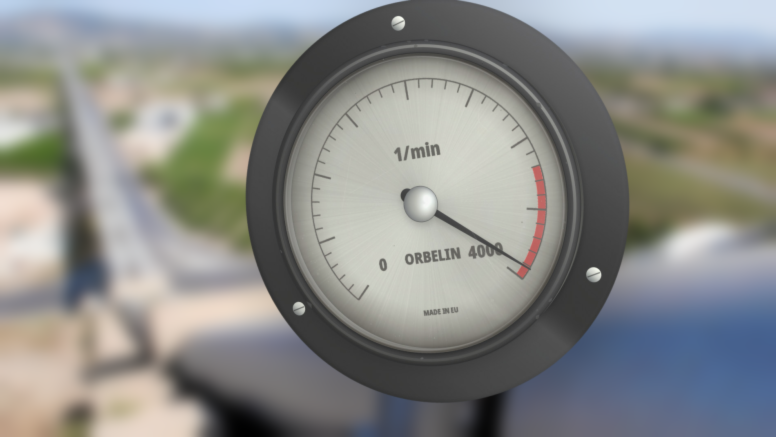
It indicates **3900** rpm
